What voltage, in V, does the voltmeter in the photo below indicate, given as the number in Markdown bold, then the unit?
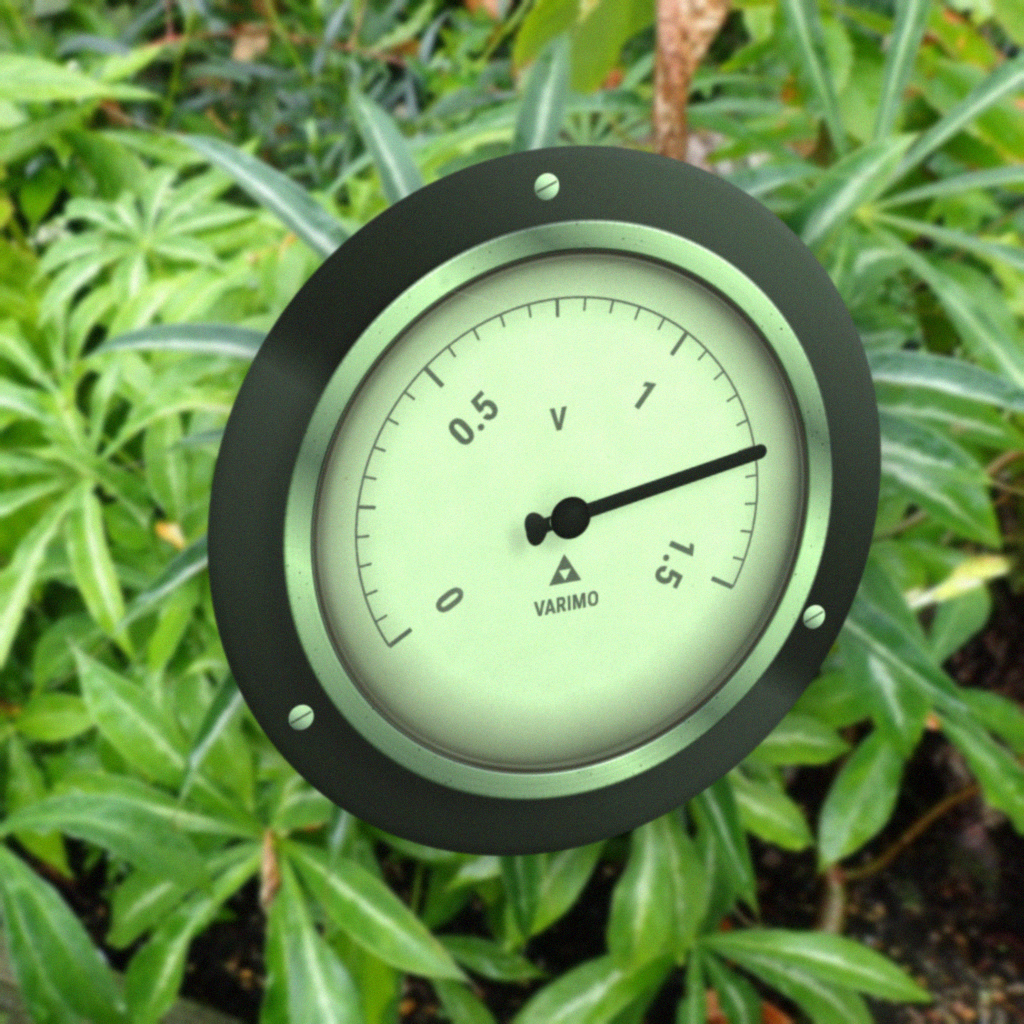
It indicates **1.25** V
